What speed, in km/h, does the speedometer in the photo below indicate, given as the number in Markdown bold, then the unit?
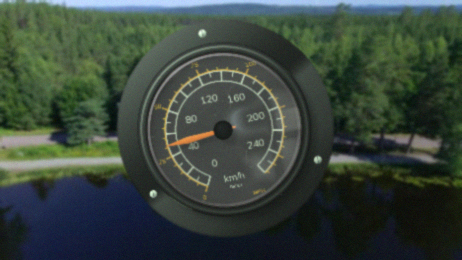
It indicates **50** km/h
